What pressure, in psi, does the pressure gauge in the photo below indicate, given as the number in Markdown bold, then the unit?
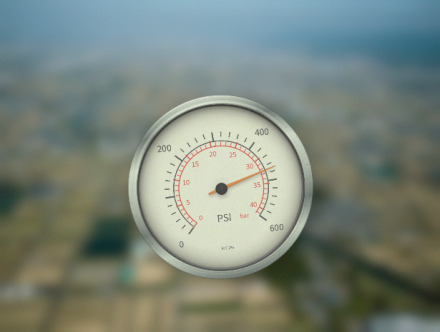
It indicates **470** psi
